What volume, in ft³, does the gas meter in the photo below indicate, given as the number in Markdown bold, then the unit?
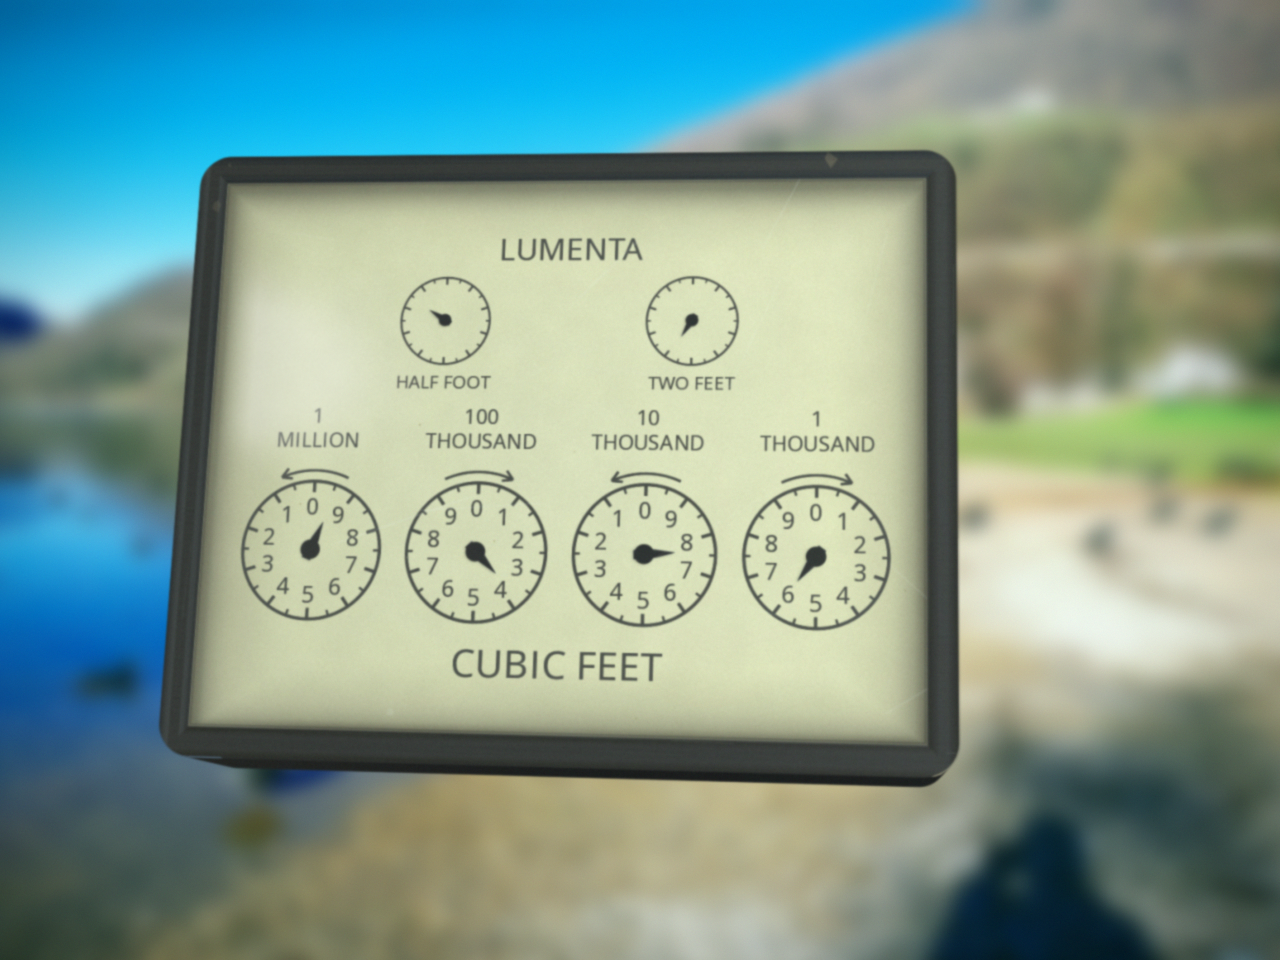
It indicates **937600** ft³
